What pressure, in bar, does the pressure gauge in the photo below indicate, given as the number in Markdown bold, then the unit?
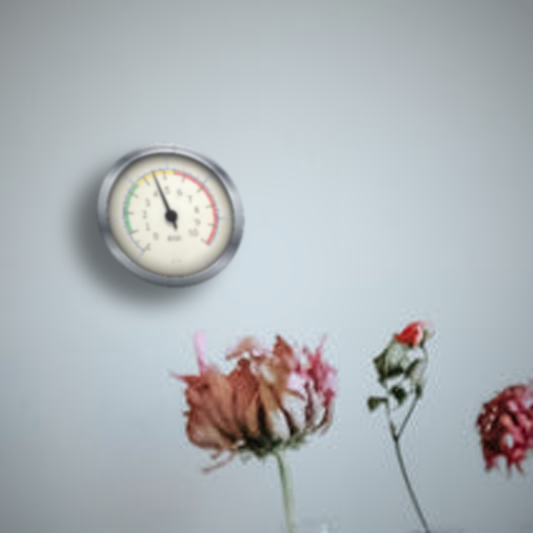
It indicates **4.5** bar
